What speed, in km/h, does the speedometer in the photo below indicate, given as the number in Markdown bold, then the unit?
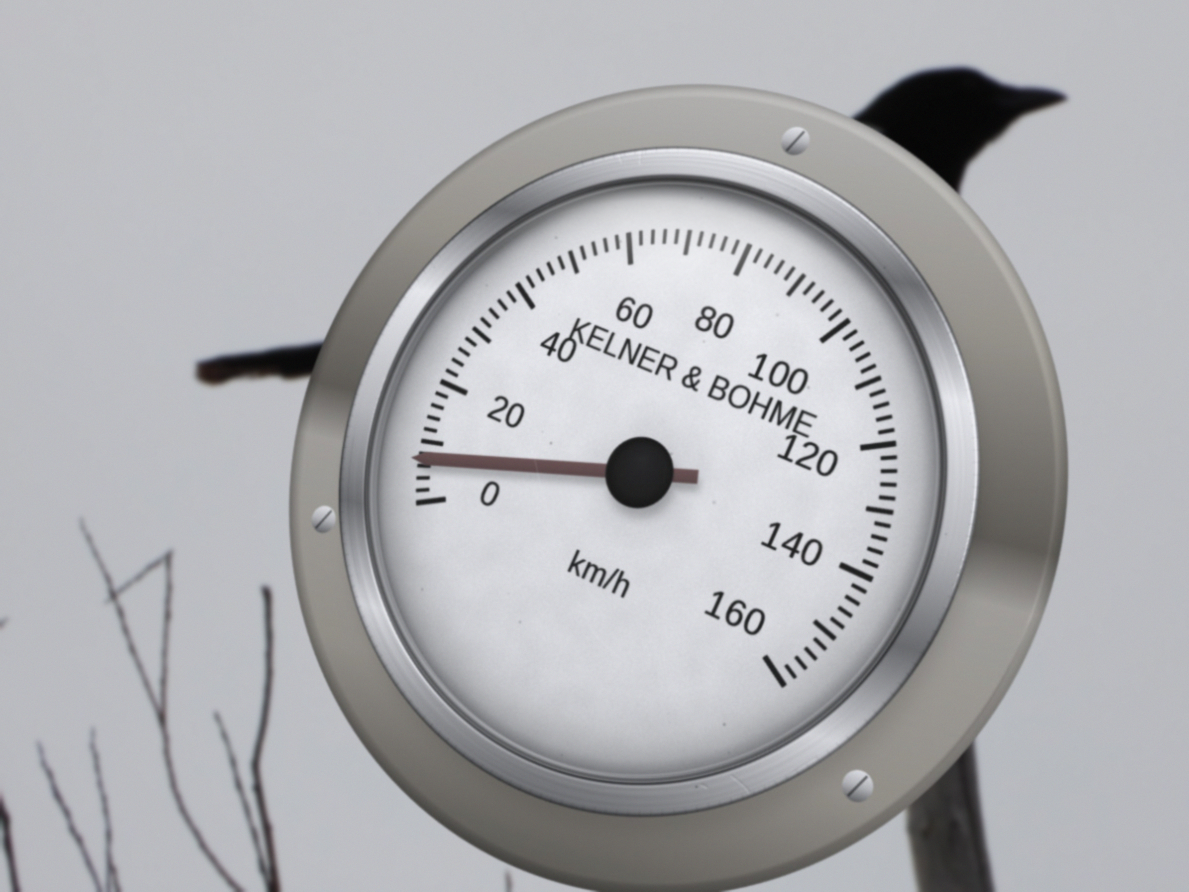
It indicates **7** km/h
